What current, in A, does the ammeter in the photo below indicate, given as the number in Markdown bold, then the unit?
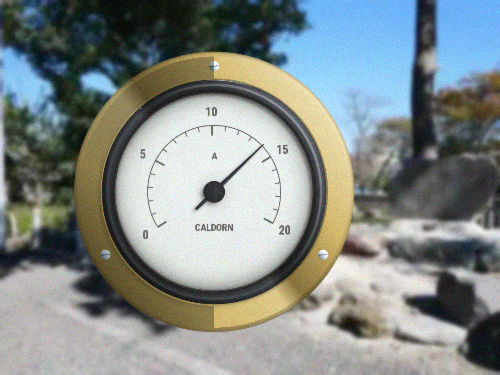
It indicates **14** A
